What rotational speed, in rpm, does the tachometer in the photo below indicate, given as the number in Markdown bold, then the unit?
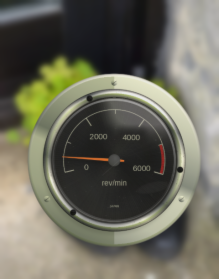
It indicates **500** rpm
